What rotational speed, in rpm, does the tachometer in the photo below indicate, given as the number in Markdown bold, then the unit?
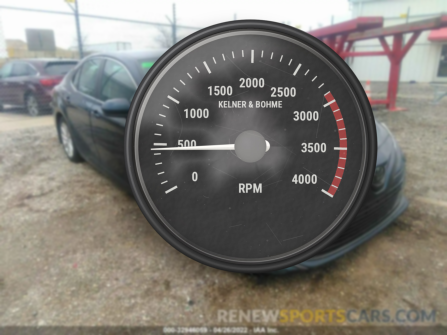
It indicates **450** rpm
